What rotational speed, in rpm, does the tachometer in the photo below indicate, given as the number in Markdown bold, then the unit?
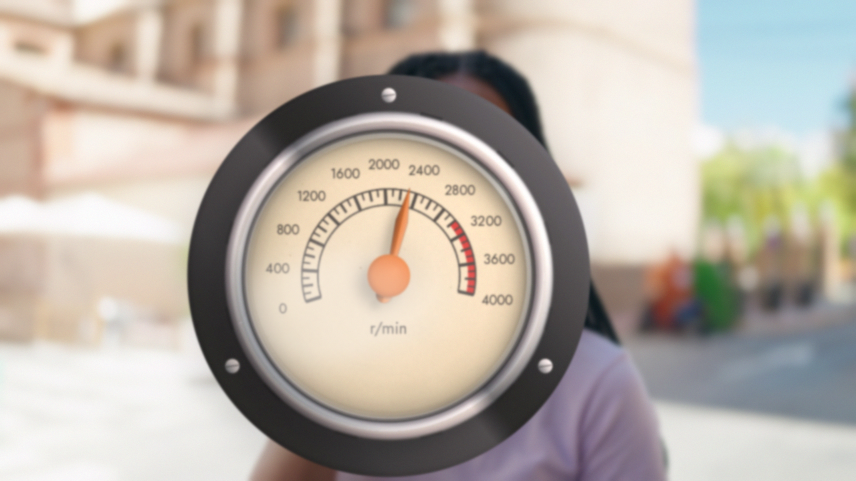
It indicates **2300** rpm
